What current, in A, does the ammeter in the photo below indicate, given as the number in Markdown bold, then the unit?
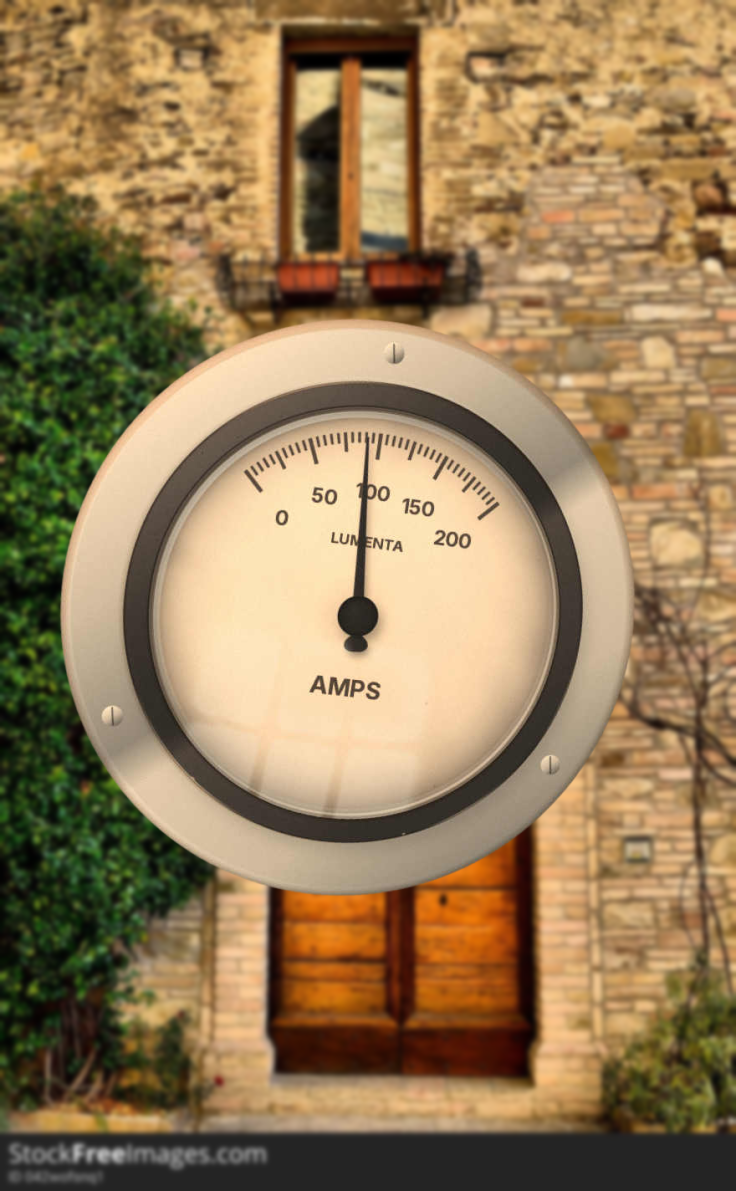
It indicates **90** A
